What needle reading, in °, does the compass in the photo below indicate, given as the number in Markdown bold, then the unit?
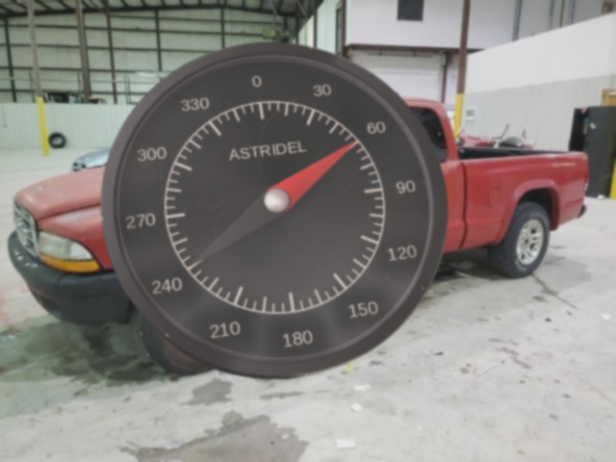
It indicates **60** °
